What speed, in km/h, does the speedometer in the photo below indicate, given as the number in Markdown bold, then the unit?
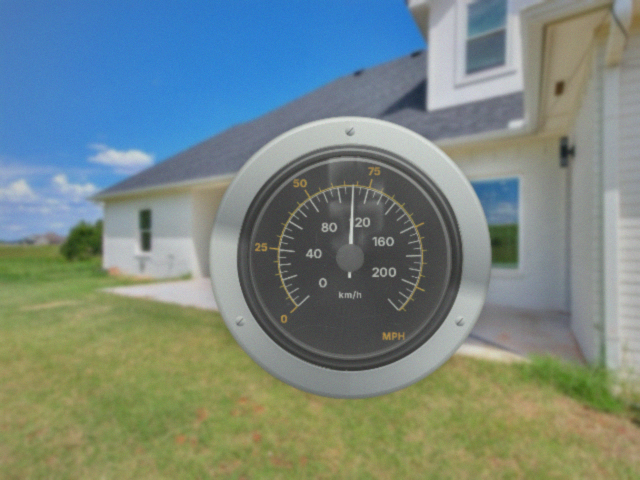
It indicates **110** km/h
